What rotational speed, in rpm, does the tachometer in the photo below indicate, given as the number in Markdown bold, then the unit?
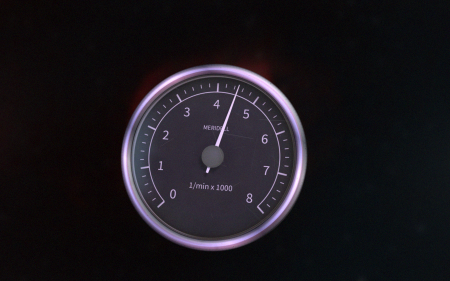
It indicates **4500** rpm
